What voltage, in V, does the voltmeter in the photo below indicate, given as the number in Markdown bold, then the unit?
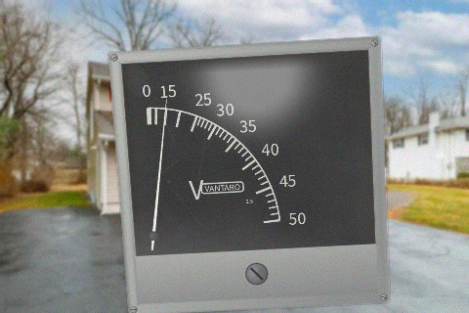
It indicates **15** V
